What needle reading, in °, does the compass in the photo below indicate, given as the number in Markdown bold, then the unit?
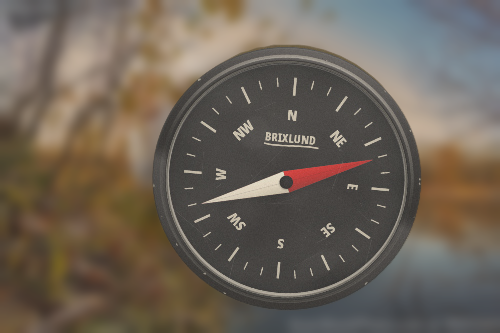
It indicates **70** °
